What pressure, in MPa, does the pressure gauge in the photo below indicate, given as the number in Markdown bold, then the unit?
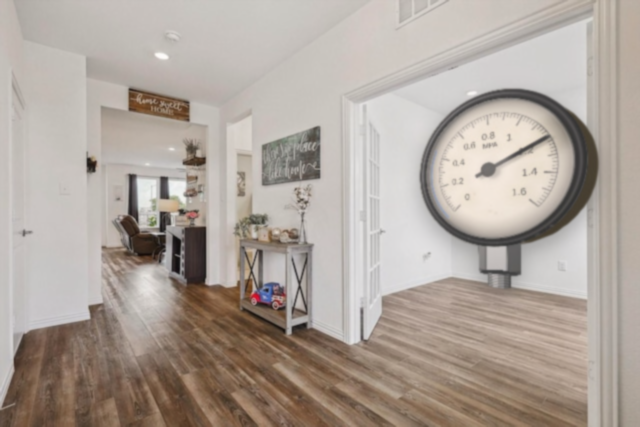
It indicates **1.2** MPa
